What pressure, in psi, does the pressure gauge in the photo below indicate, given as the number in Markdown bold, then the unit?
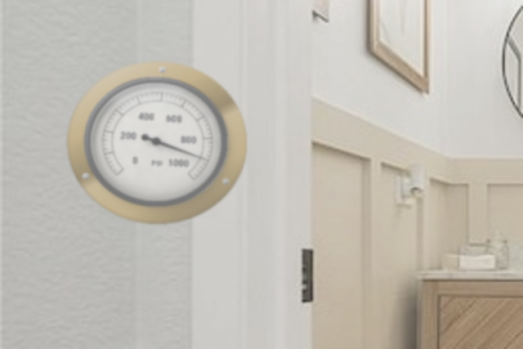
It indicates **900** psi
